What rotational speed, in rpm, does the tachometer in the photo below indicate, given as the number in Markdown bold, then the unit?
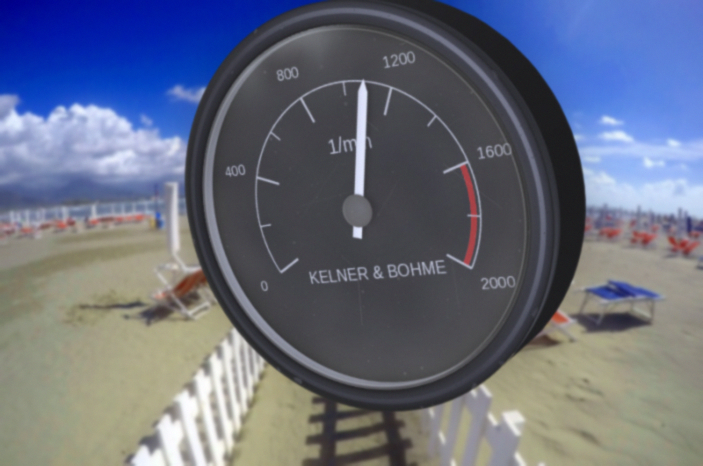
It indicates **1100** rpm
